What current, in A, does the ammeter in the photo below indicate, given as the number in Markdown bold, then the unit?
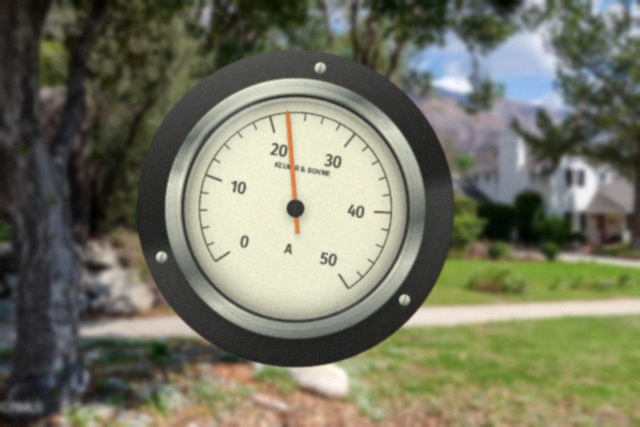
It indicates **22** A
